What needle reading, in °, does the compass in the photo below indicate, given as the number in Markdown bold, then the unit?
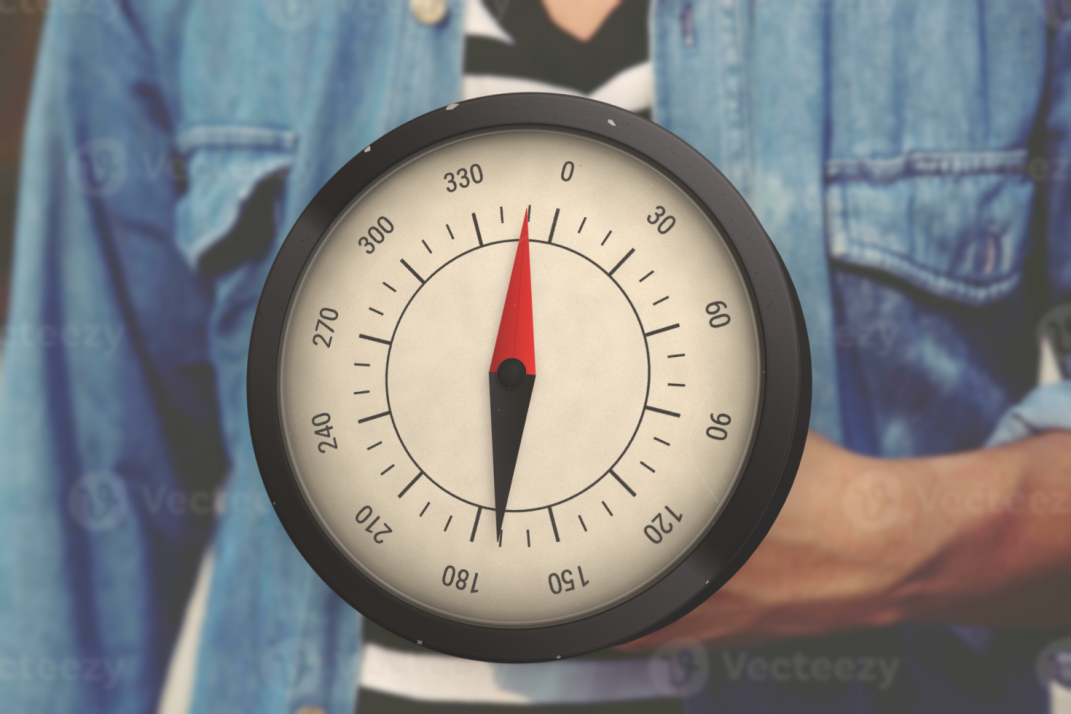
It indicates **350** °
